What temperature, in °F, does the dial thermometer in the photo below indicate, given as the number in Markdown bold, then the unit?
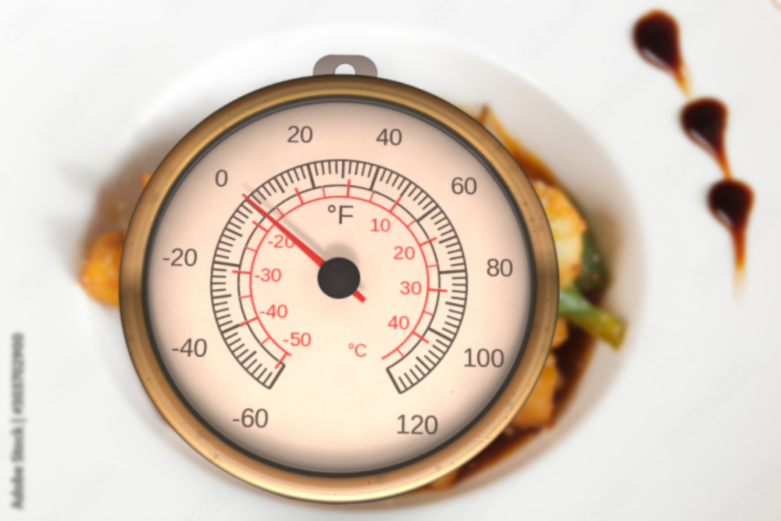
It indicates **0** °F
